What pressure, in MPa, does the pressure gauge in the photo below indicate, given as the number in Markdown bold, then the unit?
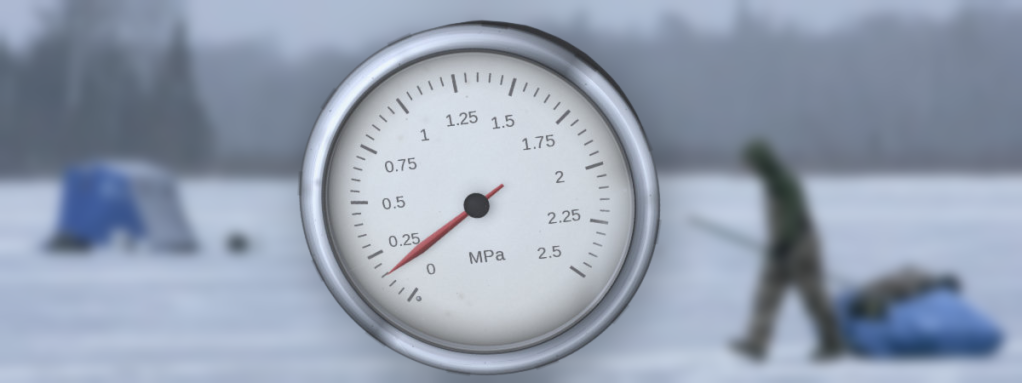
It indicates **0.15** MPa
